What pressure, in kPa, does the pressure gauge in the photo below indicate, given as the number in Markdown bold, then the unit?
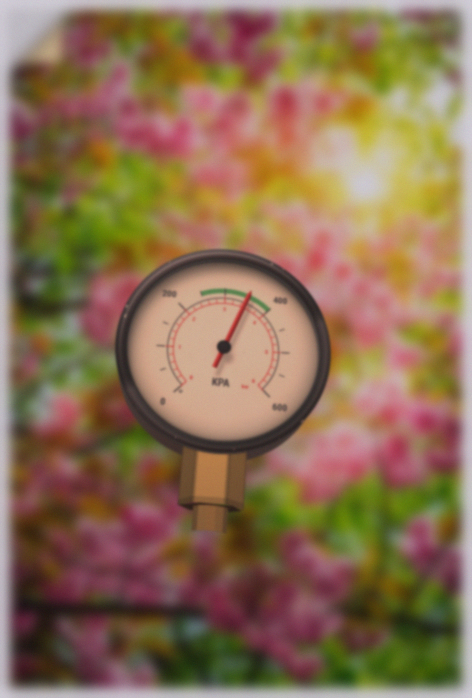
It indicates **350** kPa
